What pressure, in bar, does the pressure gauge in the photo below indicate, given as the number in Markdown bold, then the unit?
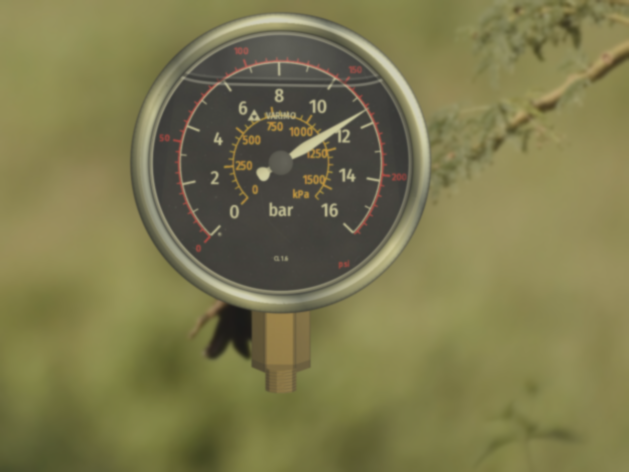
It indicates **11.5** bar
